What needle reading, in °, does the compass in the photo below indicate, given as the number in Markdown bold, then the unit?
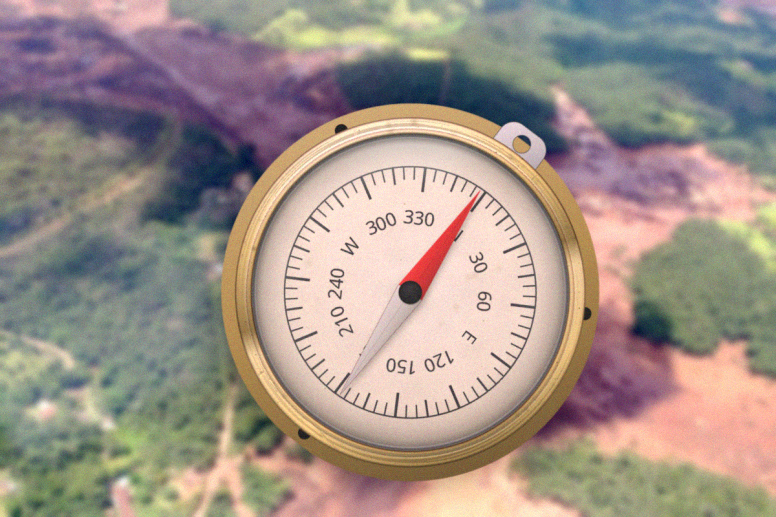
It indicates **357.5** °
